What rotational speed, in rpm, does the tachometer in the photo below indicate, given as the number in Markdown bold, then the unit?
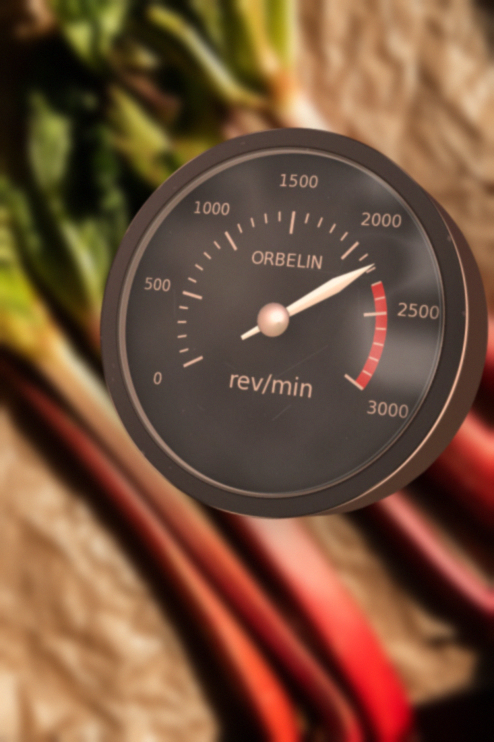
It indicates **2200** rpm
